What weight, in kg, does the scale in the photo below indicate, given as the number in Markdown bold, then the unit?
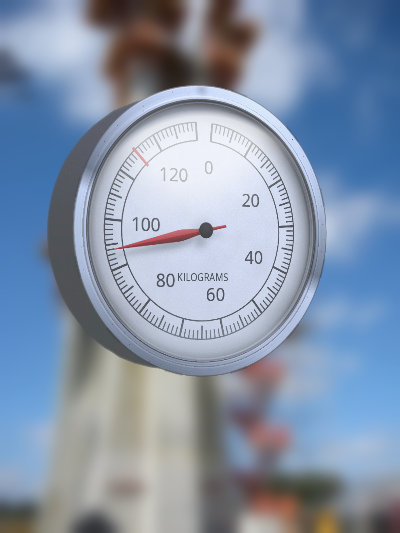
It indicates **94** kg
